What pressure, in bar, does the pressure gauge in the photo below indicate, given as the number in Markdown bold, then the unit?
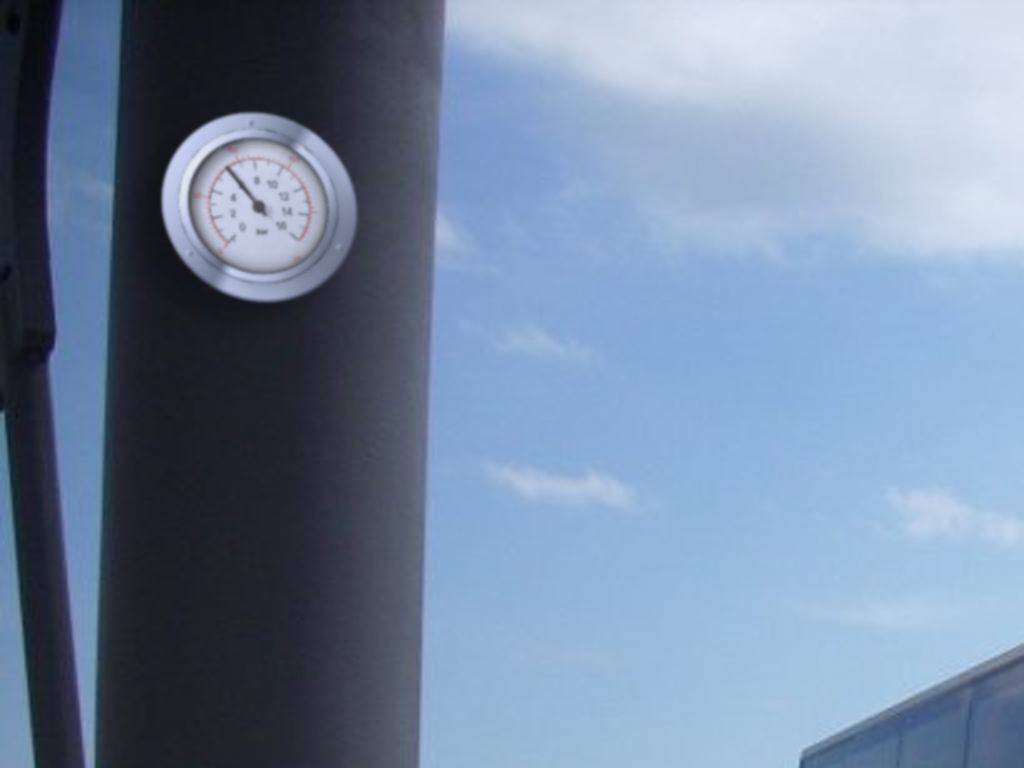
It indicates **6** bar
